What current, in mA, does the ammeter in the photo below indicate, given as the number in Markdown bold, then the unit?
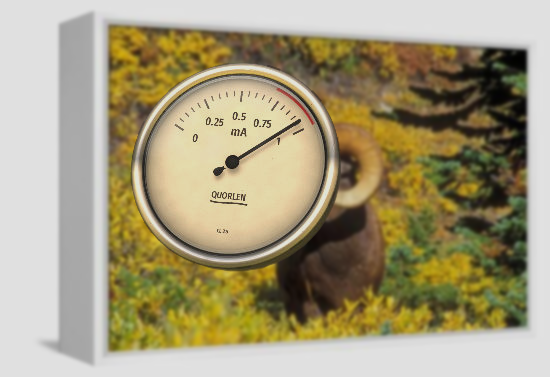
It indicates **0.95** mA
